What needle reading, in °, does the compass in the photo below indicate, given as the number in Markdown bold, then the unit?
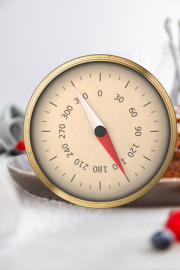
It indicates **150** °
